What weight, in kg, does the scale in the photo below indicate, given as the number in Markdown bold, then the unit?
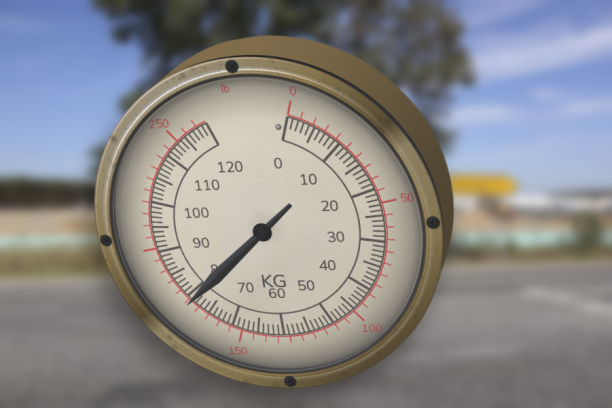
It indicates **79** kg
